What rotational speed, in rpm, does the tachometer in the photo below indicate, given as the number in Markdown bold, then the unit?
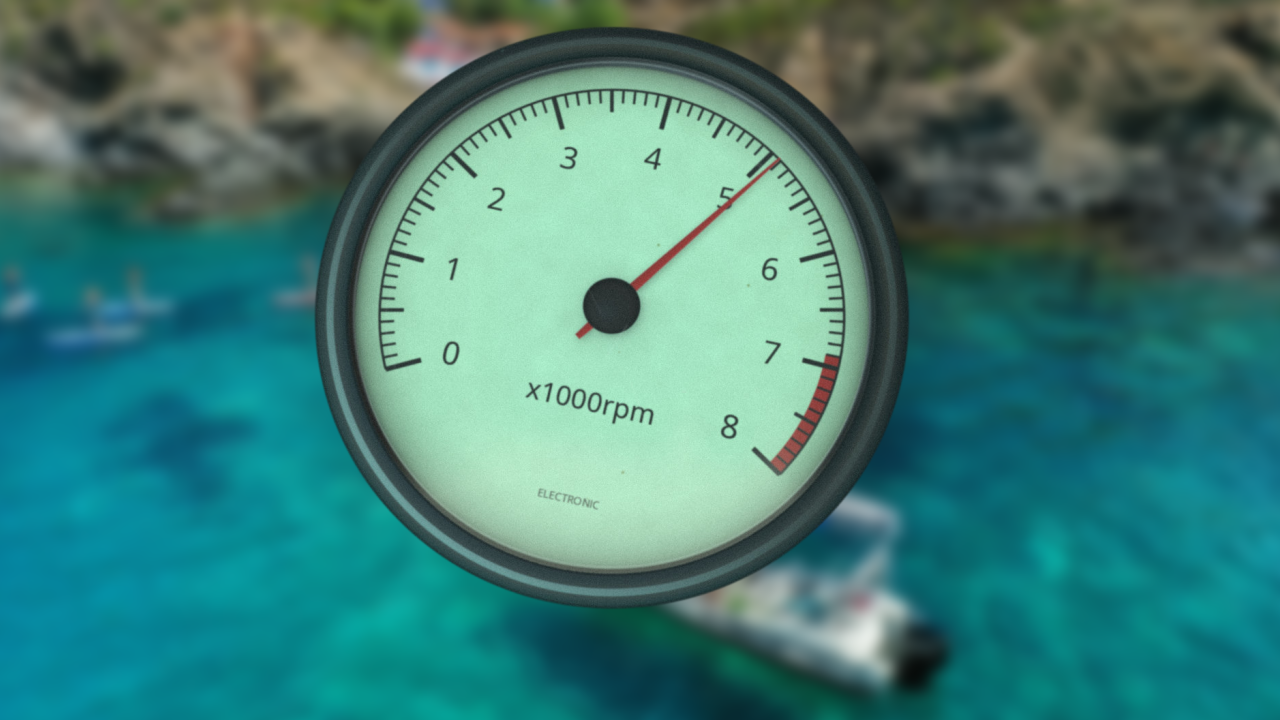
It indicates **5100** rpm
